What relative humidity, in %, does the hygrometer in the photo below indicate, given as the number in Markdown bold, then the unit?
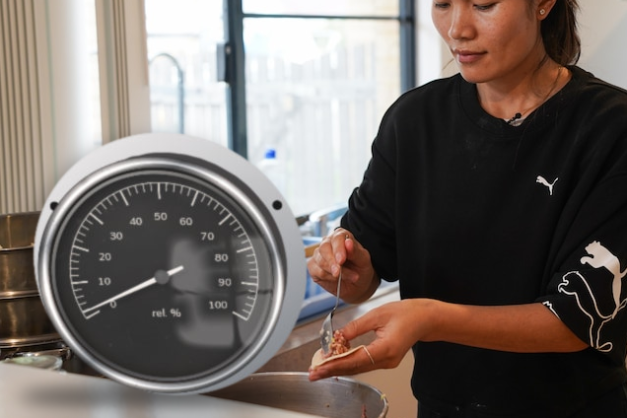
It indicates **2** %
